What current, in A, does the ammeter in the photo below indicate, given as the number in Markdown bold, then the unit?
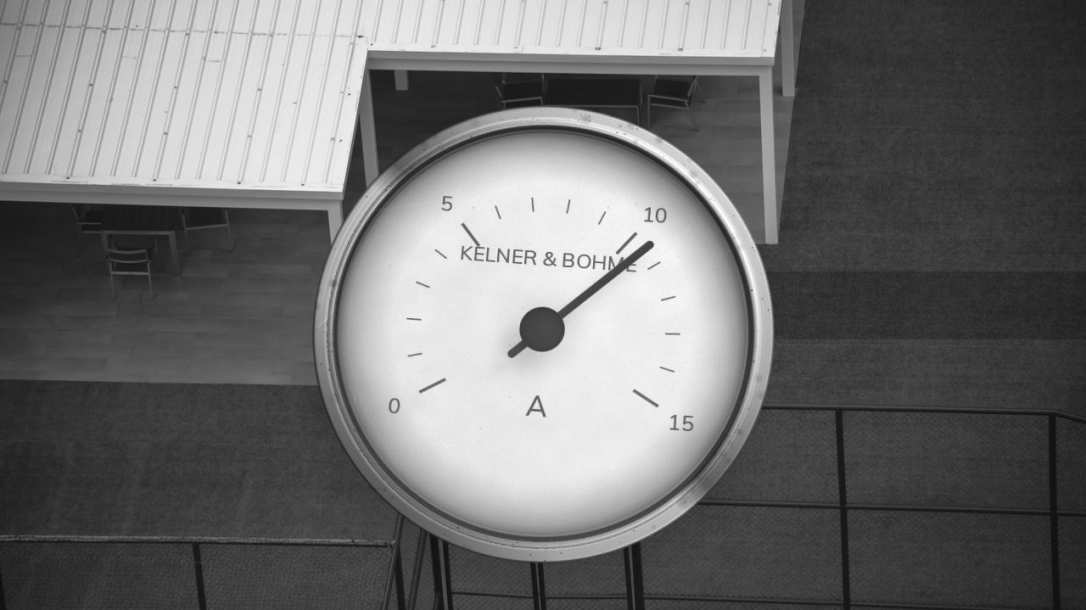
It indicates **10.5** A
